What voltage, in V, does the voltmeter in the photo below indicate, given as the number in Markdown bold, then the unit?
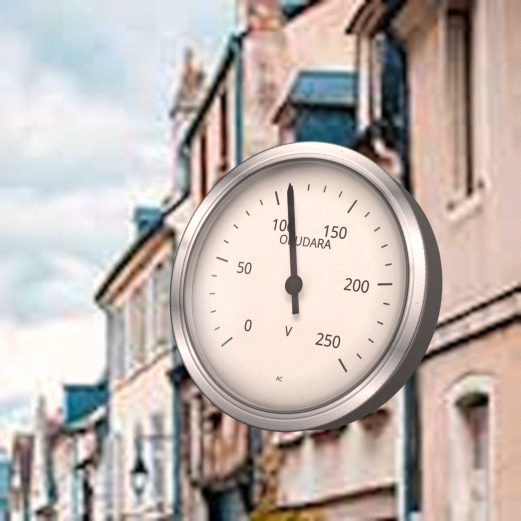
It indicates **110** V
